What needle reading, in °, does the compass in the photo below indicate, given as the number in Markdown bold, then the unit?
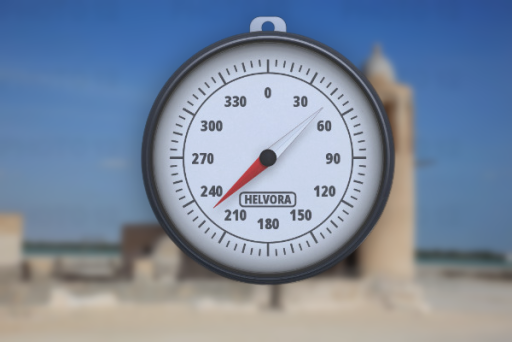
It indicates **227.5** °
